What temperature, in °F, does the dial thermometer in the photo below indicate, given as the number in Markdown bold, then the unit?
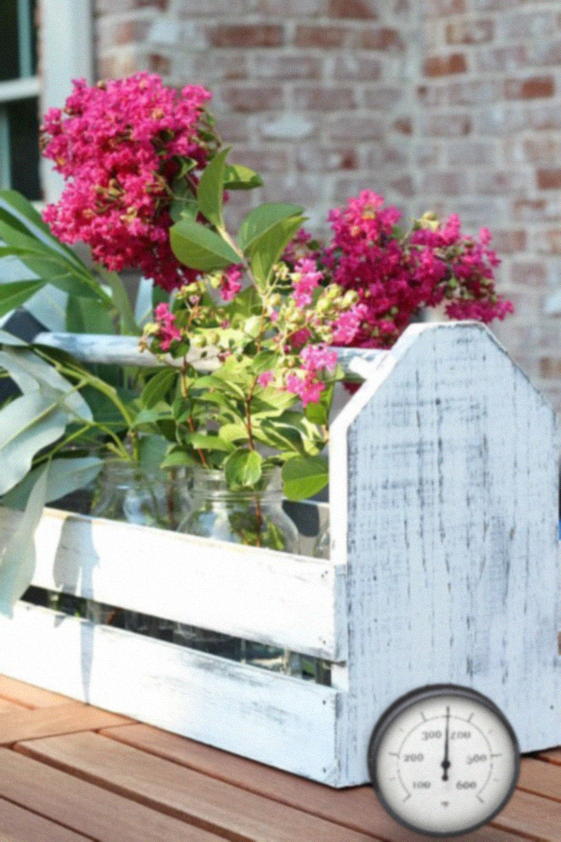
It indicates **350** °F
